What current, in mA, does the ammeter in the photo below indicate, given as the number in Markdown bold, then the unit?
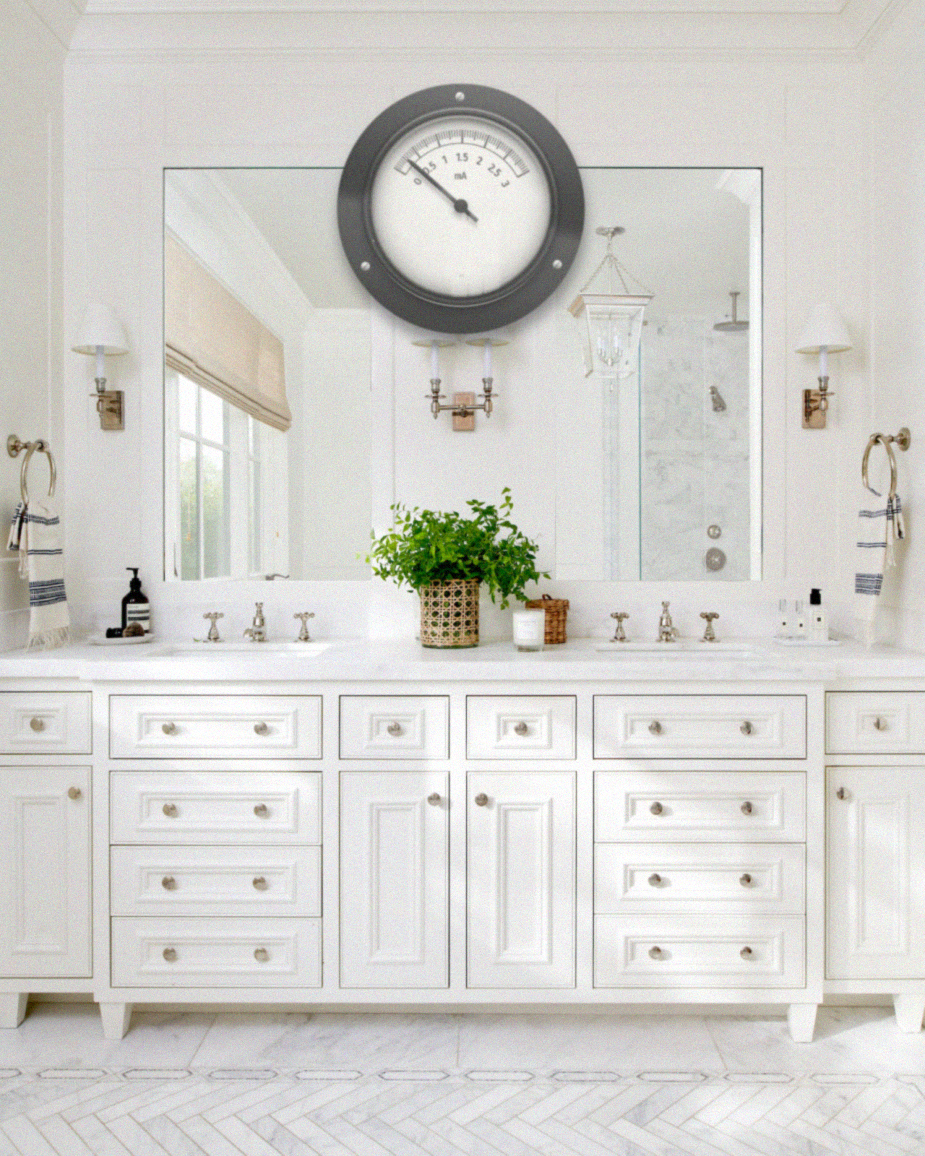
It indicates **0.25** mA
